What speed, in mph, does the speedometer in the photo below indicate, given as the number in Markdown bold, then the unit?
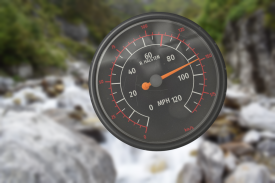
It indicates **92.5** mph
